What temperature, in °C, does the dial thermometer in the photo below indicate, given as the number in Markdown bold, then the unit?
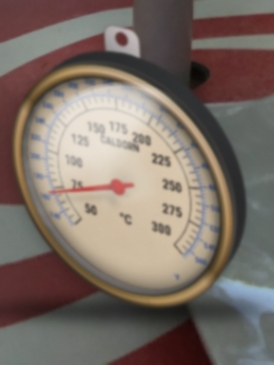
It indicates **75** °C
